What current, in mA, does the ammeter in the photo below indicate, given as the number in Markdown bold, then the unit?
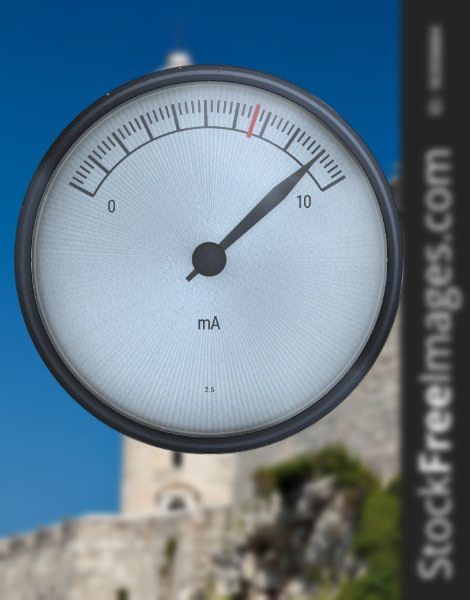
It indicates **9** mA
